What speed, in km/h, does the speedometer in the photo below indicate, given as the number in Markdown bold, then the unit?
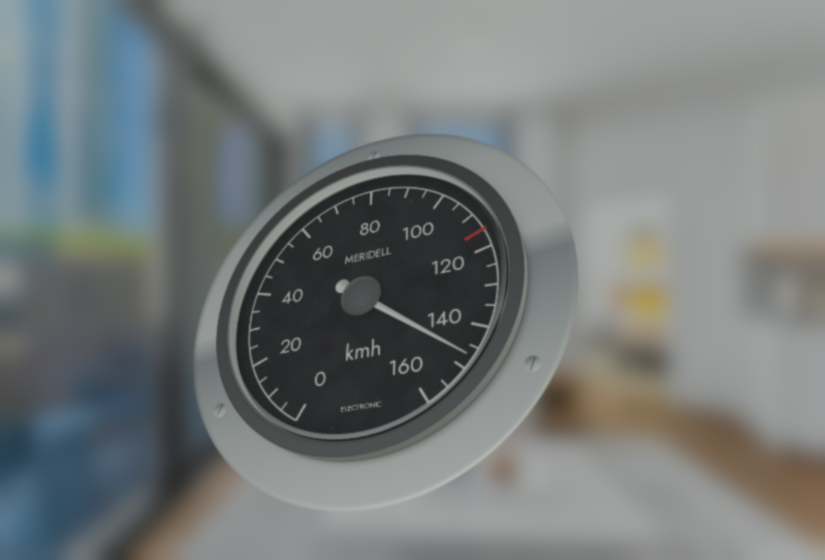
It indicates **147.5** km/h
